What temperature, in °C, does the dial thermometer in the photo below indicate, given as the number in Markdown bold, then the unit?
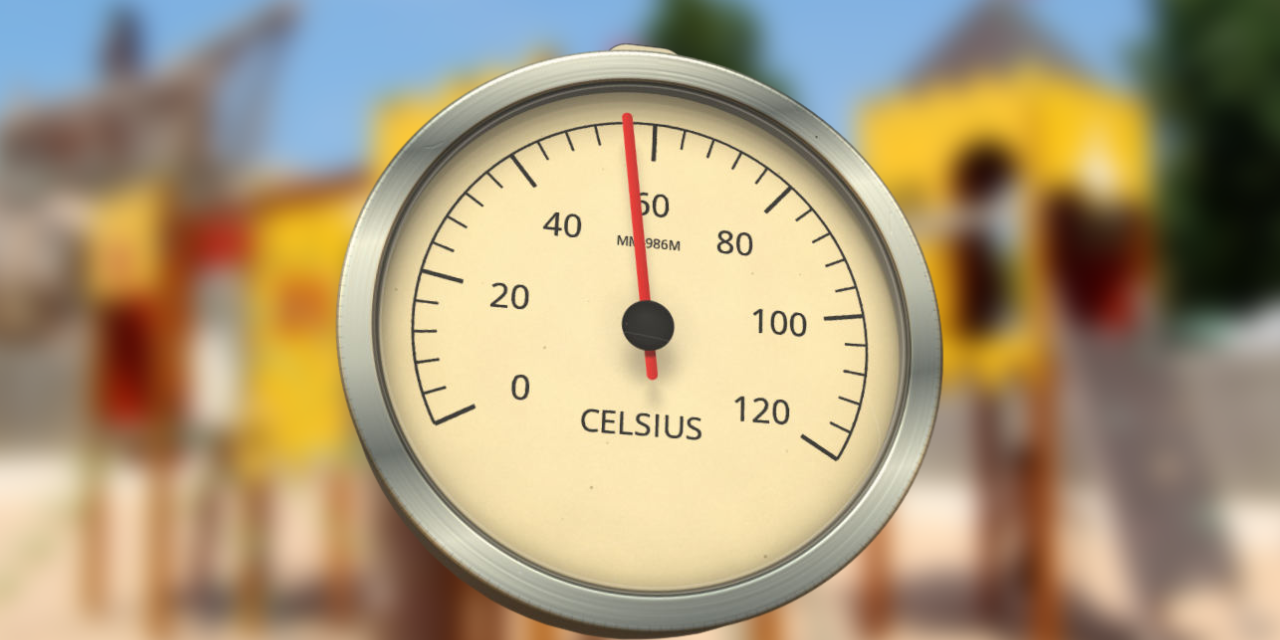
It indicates **56** °C
